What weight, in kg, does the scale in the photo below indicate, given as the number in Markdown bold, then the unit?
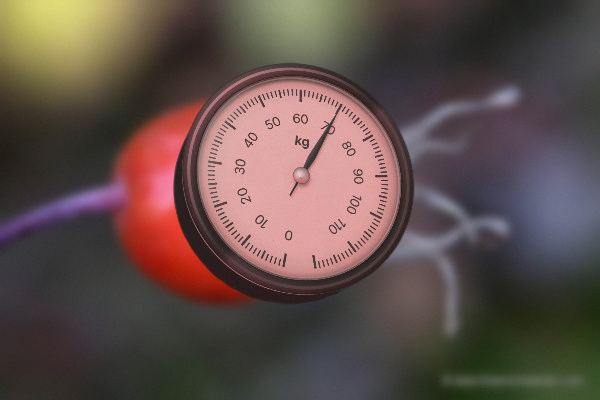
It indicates **70** kg
